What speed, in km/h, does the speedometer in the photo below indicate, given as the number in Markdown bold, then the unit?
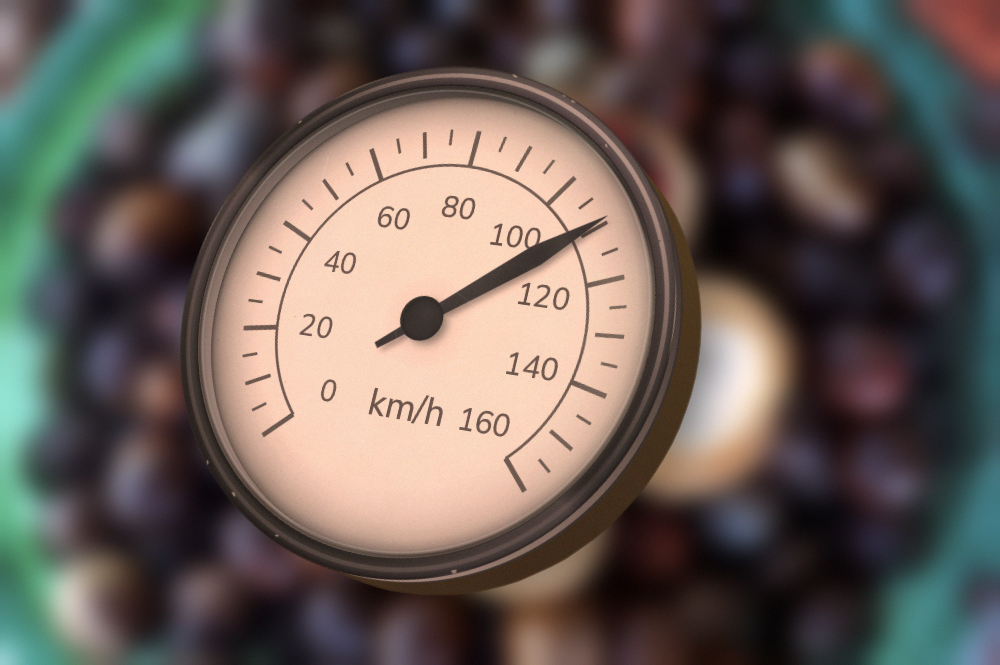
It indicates **110** km/h
